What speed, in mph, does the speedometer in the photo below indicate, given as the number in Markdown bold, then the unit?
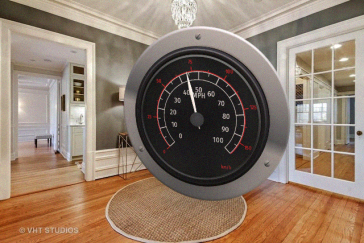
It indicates **45** mph
